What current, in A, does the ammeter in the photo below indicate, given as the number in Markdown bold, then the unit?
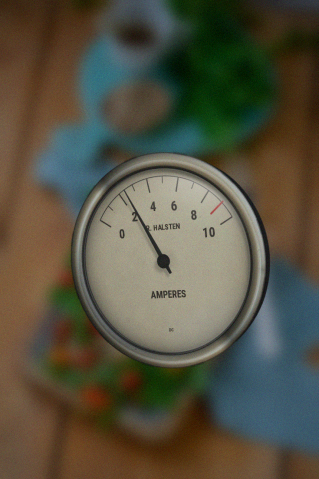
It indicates **2.5** A
